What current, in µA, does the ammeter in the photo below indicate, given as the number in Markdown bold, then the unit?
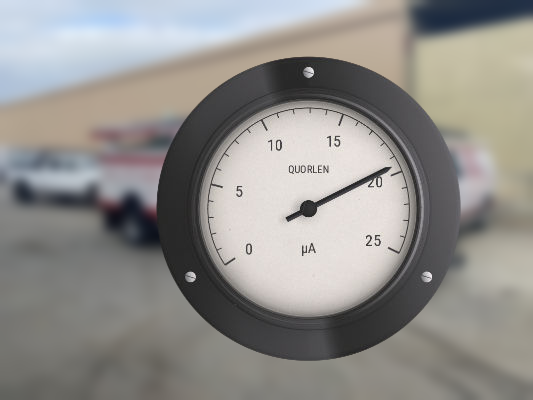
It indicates **19.5** µA
